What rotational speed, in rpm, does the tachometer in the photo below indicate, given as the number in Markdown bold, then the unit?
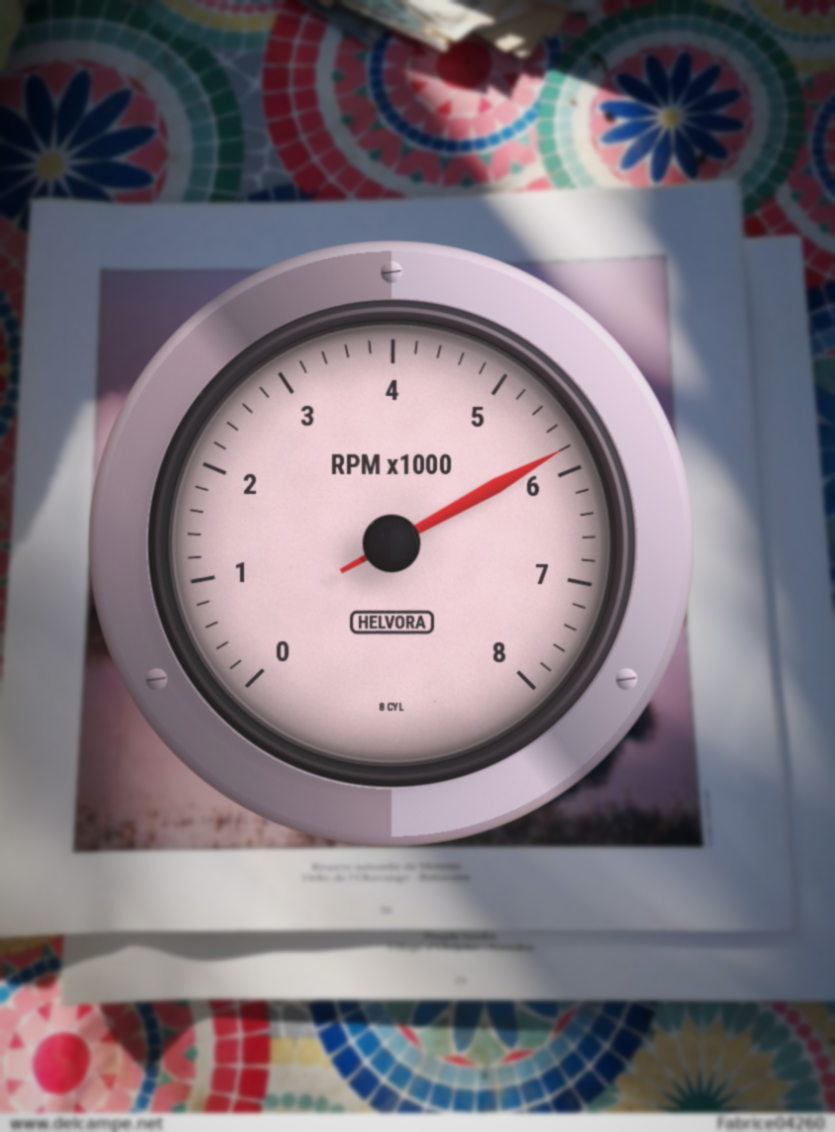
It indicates **5800** rpm
